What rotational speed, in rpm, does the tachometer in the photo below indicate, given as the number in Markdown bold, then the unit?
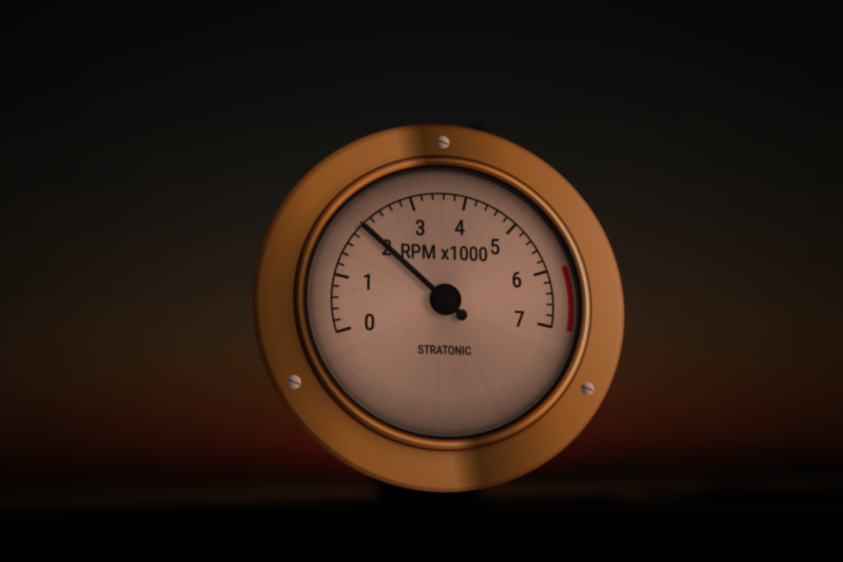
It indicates **2000** rpm
